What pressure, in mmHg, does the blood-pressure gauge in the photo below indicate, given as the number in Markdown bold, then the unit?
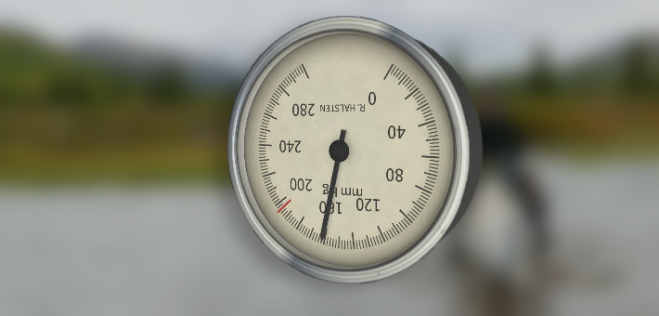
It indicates **160** mmHg
